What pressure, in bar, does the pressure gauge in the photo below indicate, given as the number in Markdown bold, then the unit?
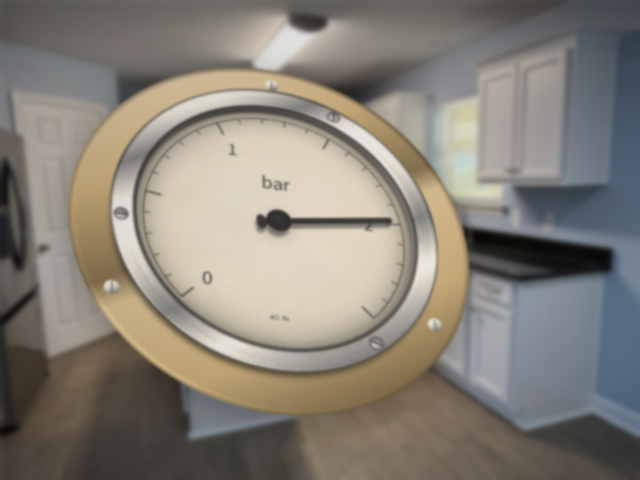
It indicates **2** bar
